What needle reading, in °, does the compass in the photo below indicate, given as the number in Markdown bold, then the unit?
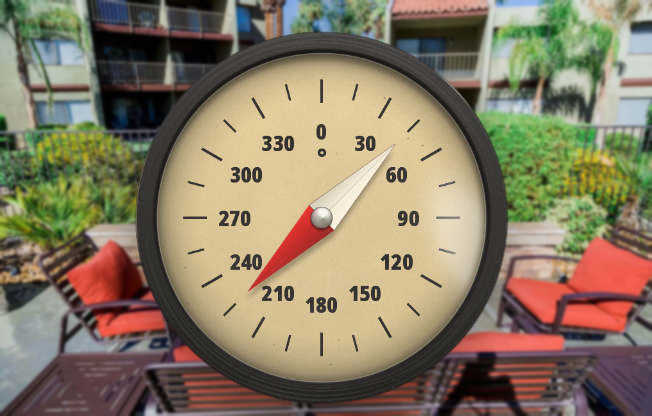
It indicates **225** °
